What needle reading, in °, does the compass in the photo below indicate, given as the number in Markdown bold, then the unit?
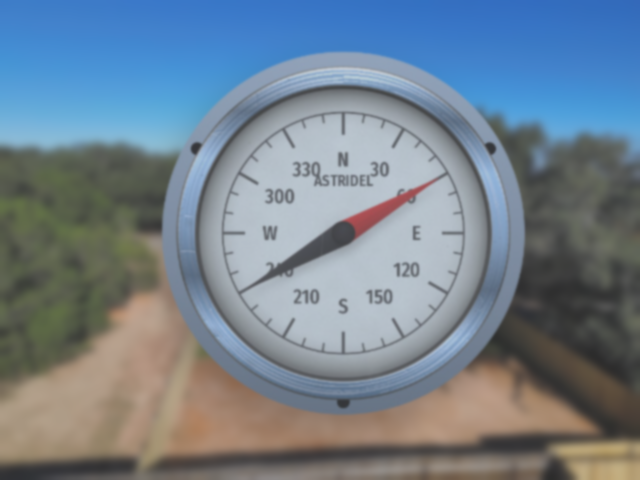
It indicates **60** °
